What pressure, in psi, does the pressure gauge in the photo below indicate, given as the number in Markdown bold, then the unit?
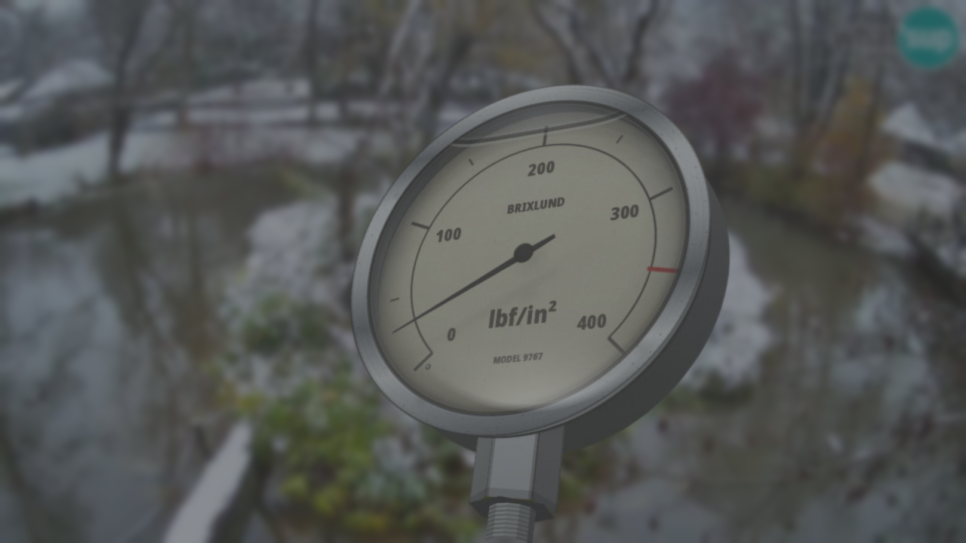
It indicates **25** psi
